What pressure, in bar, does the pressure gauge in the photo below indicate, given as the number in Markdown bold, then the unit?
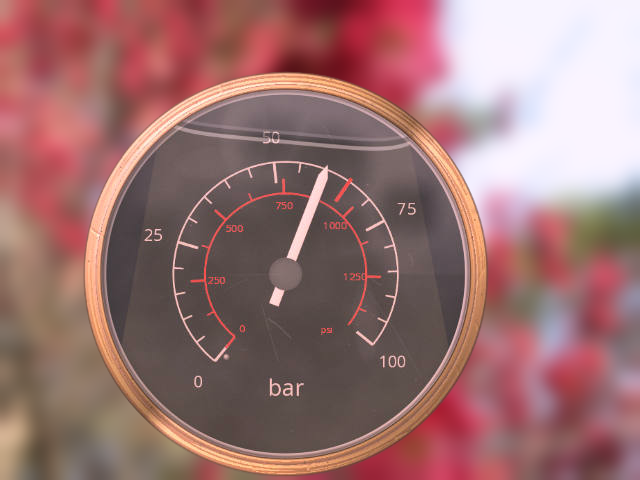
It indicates **60** bar
